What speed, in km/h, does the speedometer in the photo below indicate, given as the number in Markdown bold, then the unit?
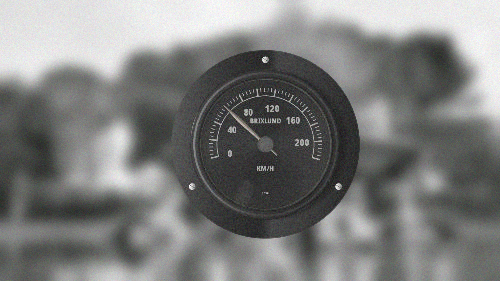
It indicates **60** km/h
